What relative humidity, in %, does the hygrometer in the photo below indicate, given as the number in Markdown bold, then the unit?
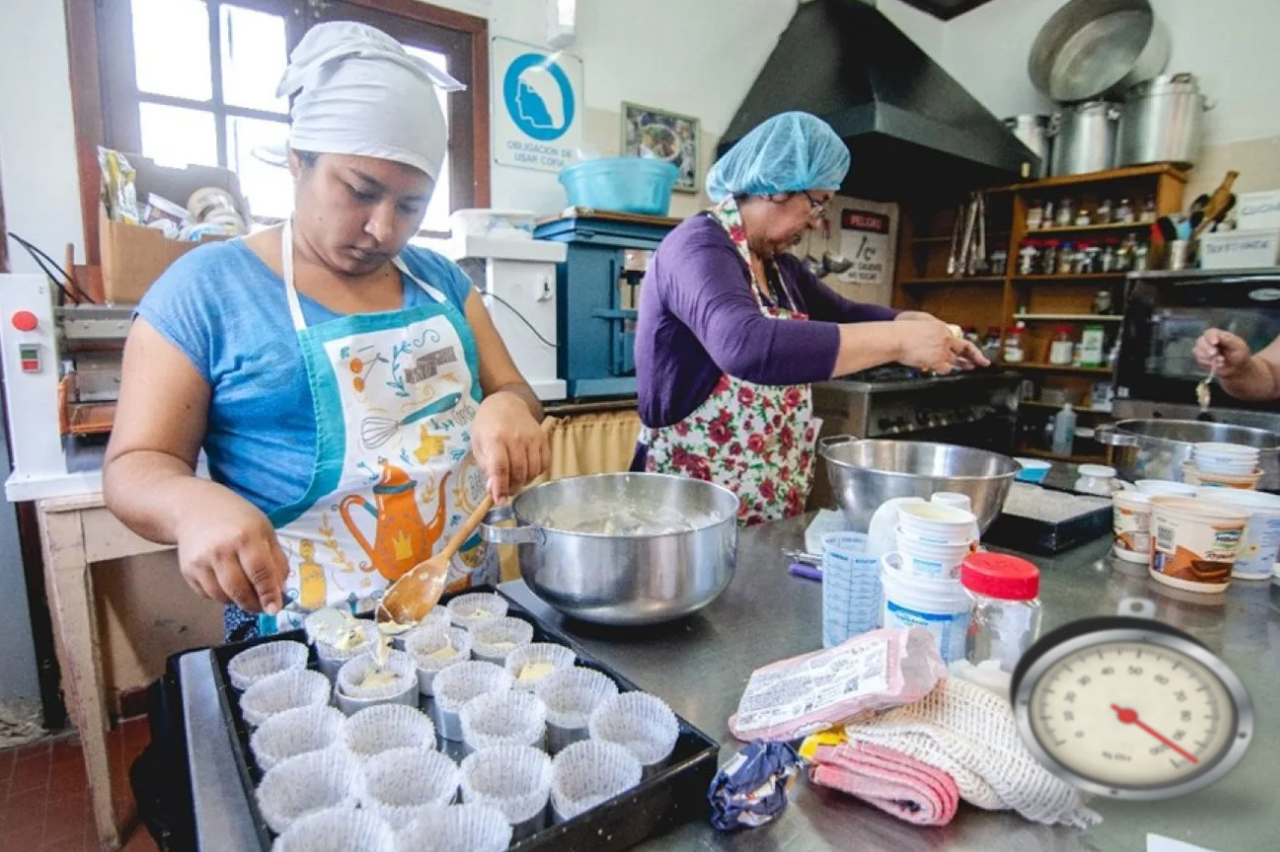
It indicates **95** %
